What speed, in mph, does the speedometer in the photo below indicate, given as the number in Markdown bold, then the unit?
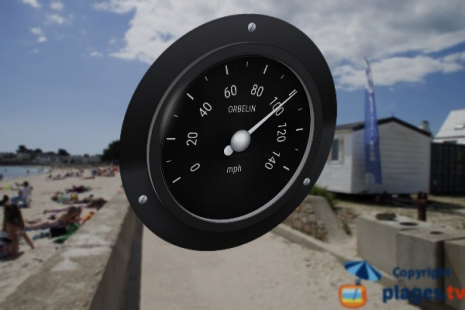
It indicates **100** mph
